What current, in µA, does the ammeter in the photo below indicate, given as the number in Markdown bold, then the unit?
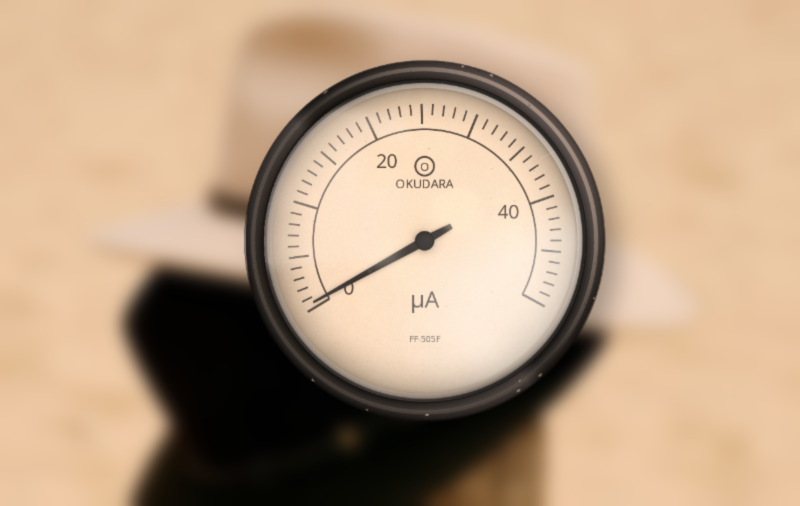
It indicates **0.5** µA
